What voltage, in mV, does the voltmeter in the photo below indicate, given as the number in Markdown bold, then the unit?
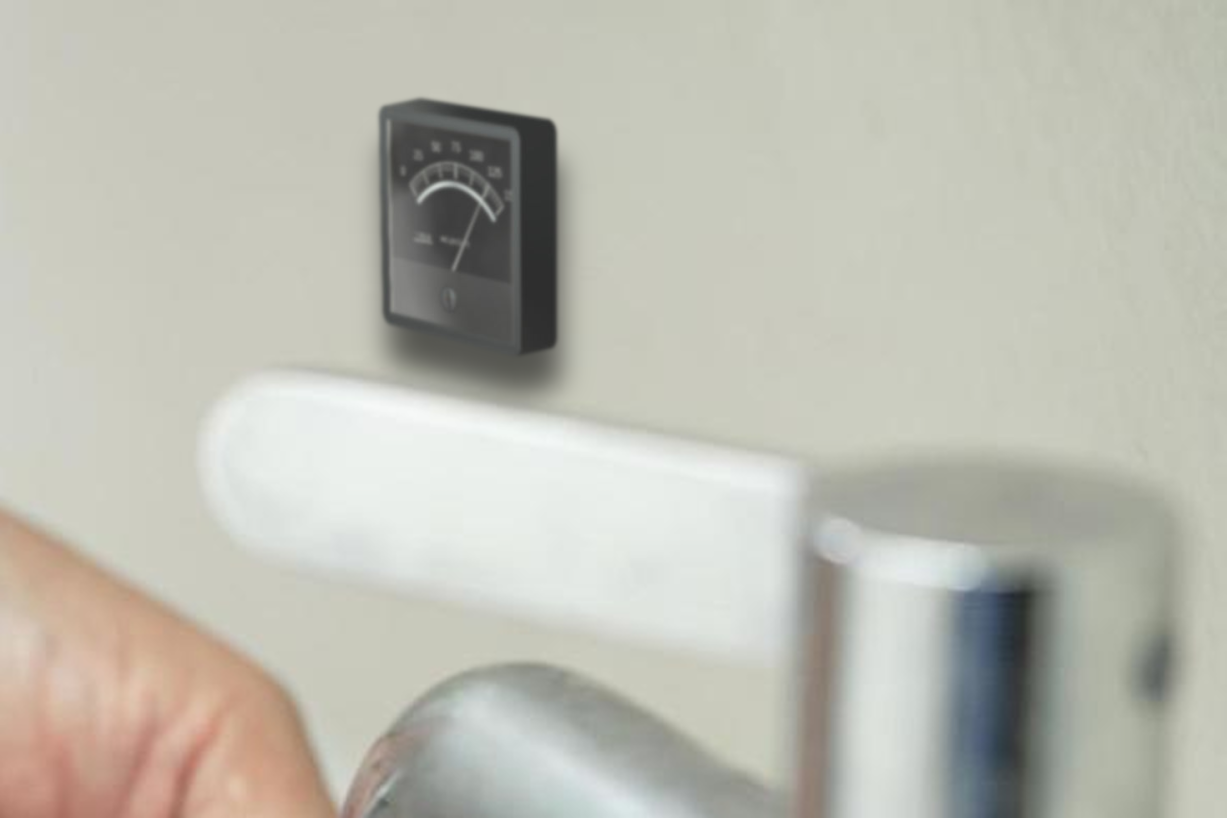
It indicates **125** mV
